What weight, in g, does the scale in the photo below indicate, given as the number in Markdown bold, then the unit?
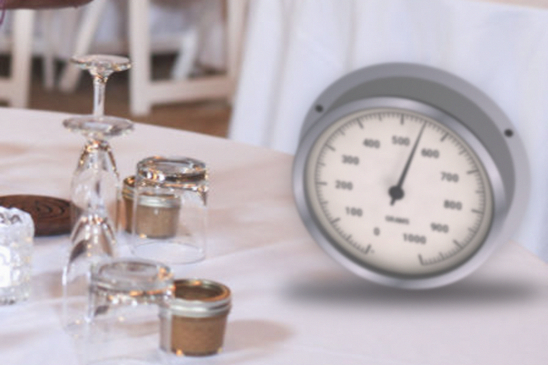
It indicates **550** g
